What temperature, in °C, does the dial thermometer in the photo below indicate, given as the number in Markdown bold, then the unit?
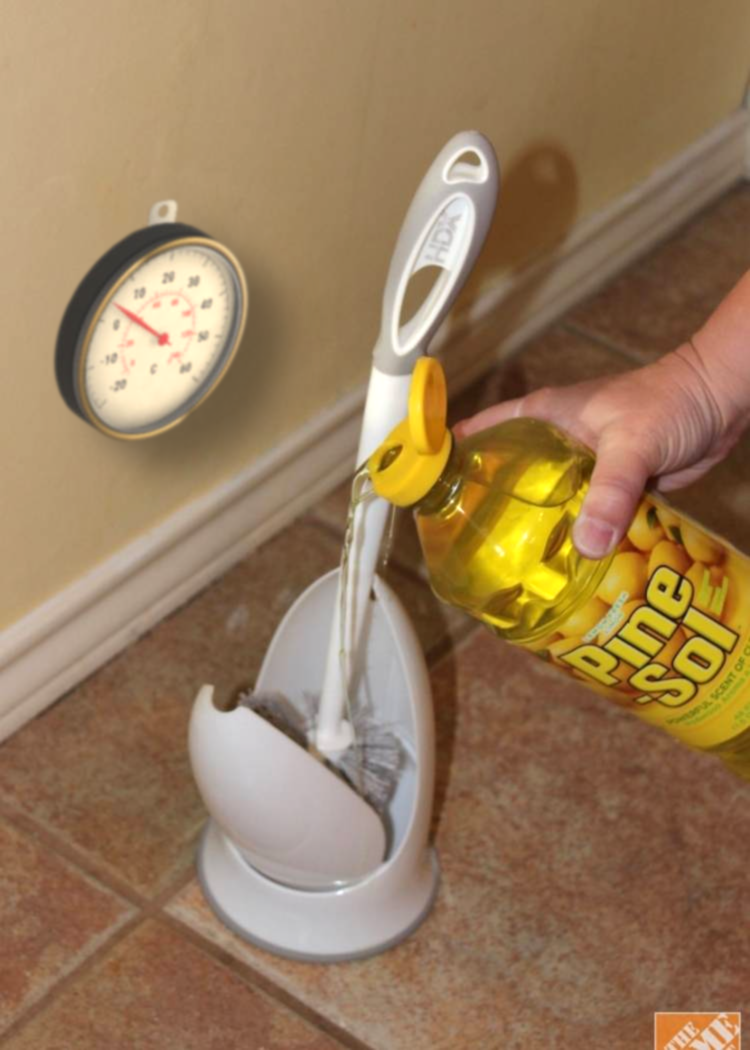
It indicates **4** °C
